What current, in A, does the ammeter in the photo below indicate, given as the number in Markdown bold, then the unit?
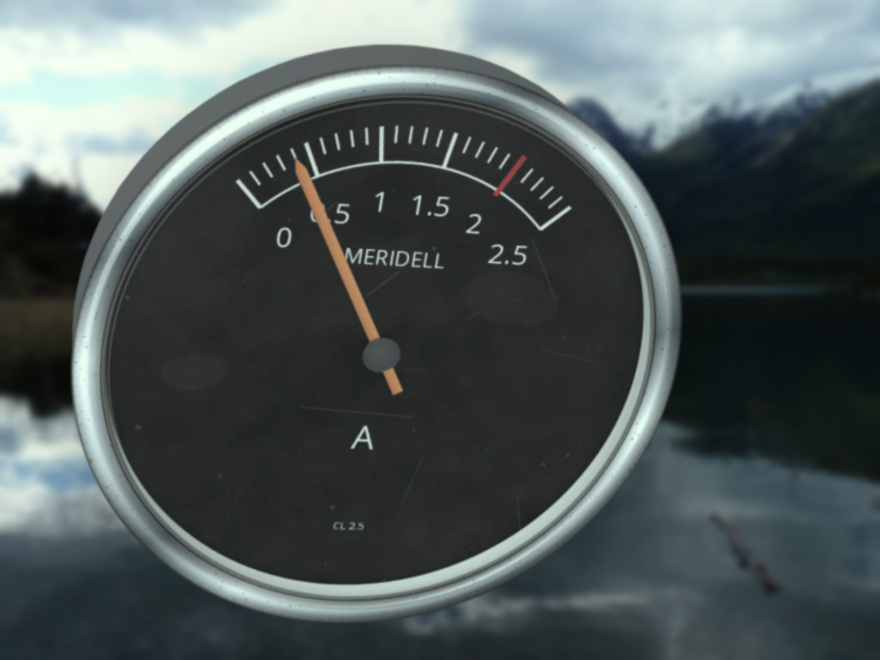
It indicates **0.4** A
